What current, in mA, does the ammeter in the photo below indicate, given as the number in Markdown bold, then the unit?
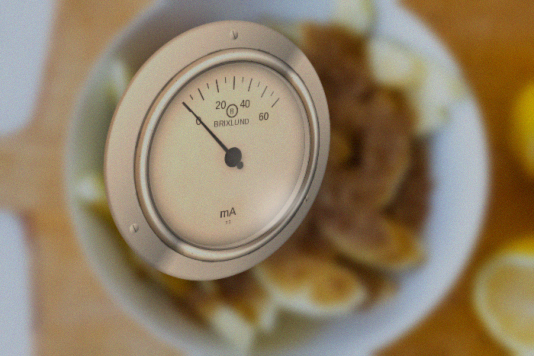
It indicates **0** mA
